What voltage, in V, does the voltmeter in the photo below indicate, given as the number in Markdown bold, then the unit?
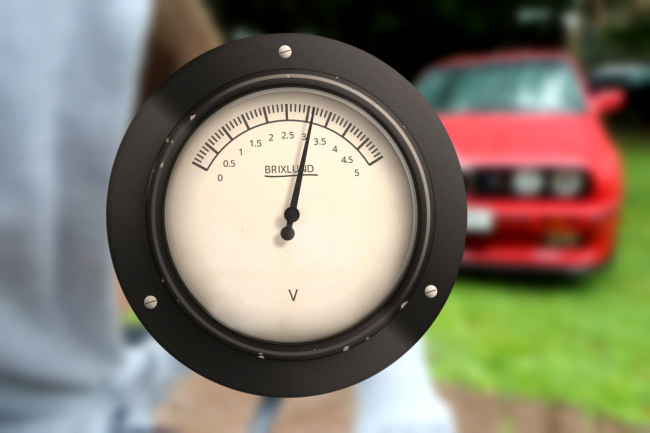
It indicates **3.1** V
